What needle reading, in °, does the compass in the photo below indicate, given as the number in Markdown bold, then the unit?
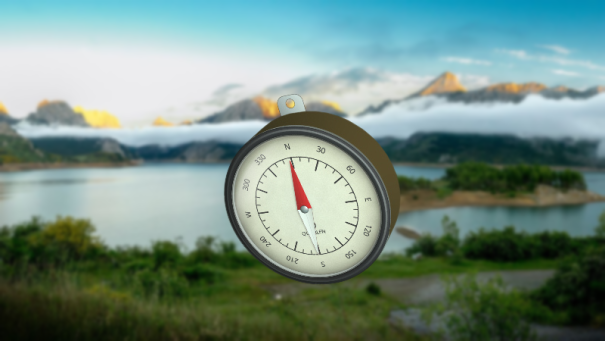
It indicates **0** °
